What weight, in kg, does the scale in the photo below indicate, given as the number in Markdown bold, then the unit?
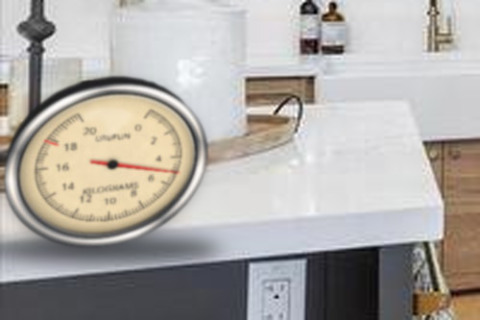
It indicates **5** kg
